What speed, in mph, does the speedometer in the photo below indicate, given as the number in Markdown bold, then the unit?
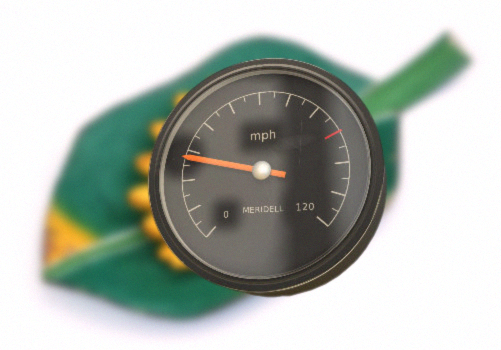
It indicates **27.5** mph
